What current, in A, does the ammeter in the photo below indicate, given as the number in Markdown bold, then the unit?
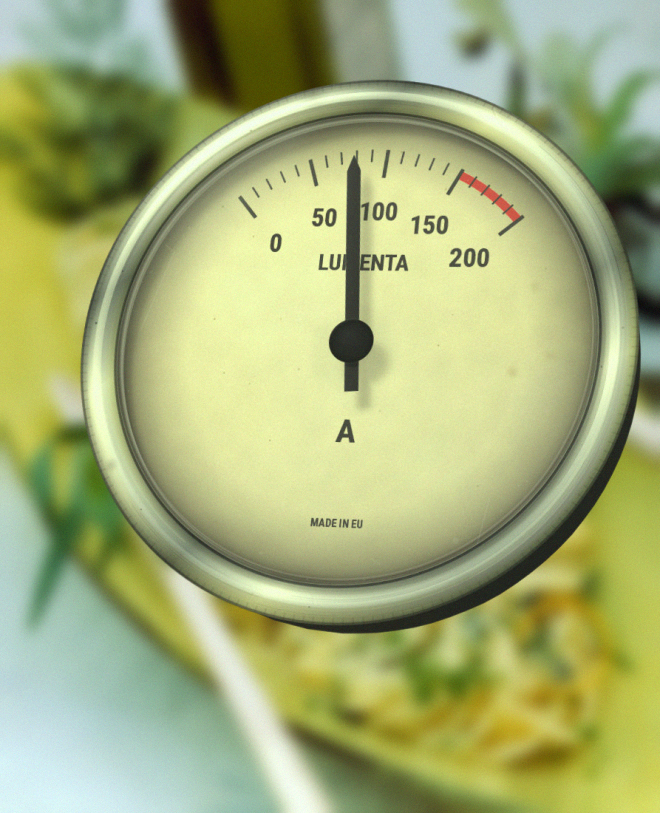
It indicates **80** A
